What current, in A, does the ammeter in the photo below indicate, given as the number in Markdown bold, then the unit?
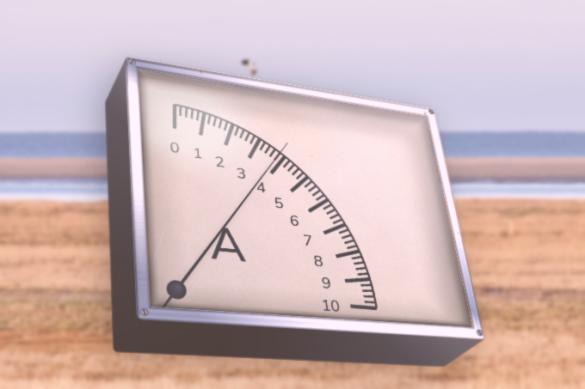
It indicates **3.8** A
